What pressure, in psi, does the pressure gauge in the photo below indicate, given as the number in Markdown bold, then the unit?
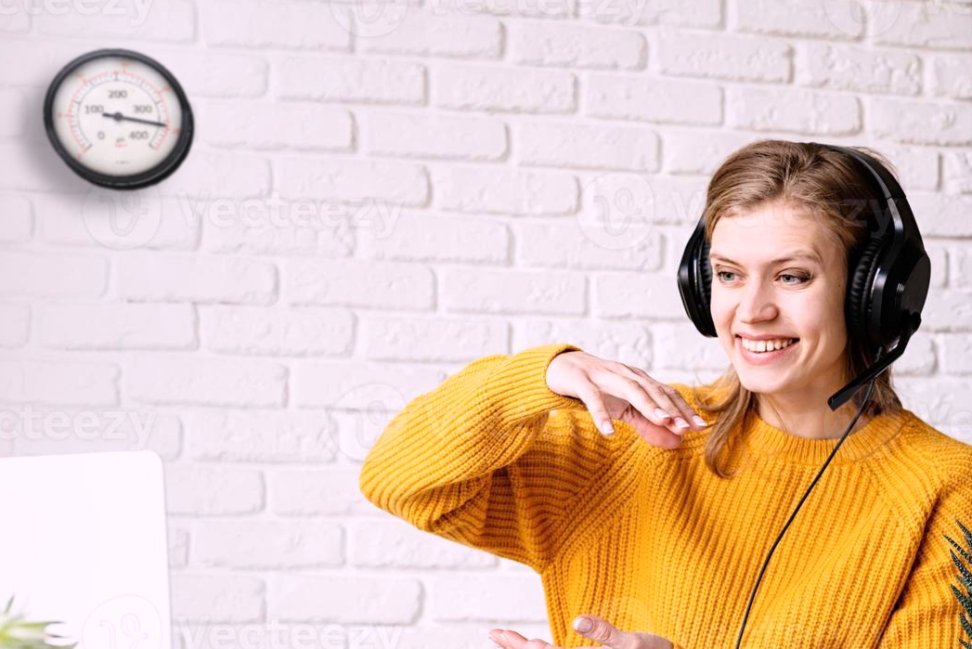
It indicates **350** psi
